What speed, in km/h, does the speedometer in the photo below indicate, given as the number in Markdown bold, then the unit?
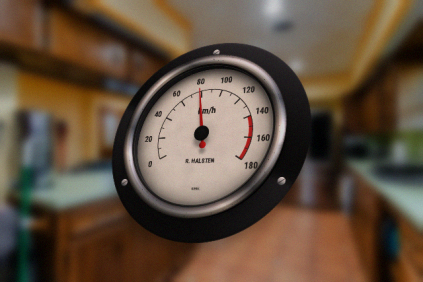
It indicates **80** km/h
